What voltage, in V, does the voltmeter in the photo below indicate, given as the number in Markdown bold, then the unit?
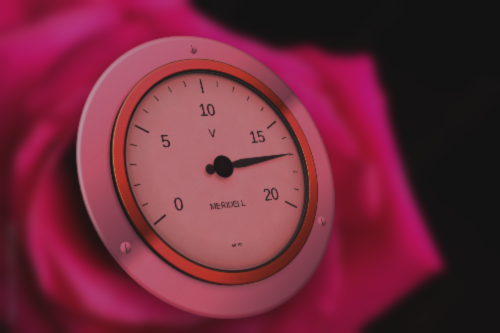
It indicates **17** V
